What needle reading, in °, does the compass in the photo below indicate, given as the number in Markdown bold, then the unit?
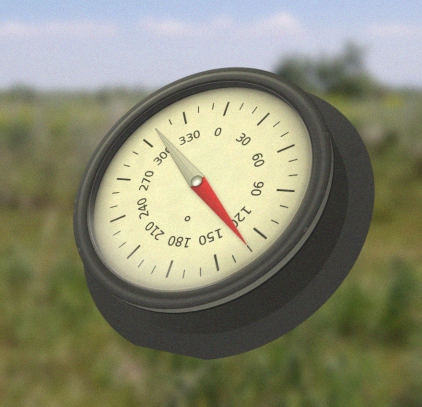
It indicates **130** °
